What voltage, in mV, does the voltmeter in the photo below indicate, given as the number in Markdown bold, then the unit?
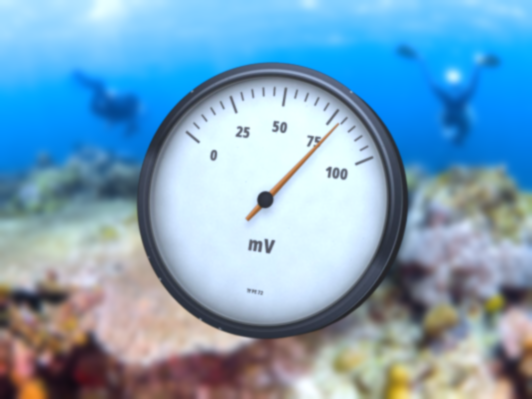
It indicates **80** mV
